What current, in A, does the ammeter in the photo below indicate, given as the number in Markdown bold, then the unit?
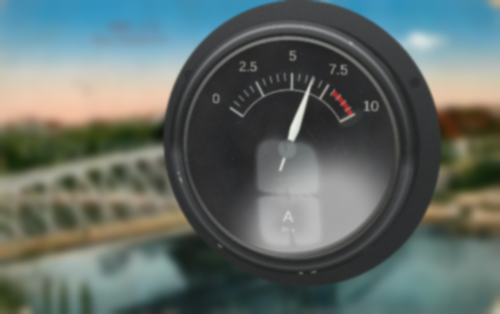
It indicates **6.5** A
